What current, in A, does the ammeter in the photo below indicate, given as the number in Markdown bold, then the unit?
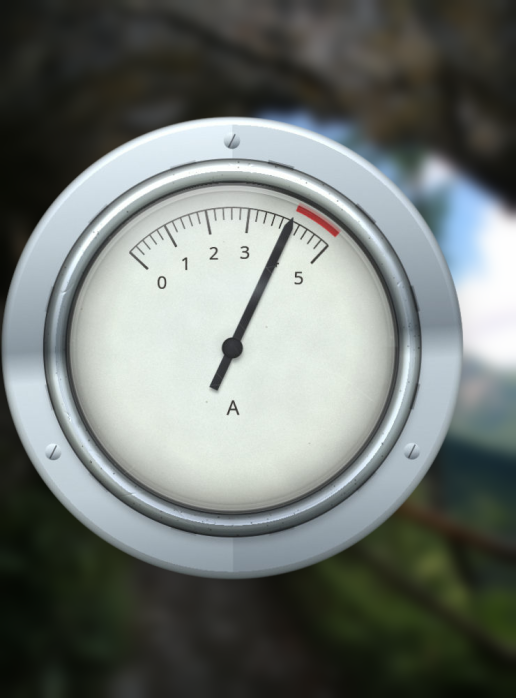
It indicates **4** A
